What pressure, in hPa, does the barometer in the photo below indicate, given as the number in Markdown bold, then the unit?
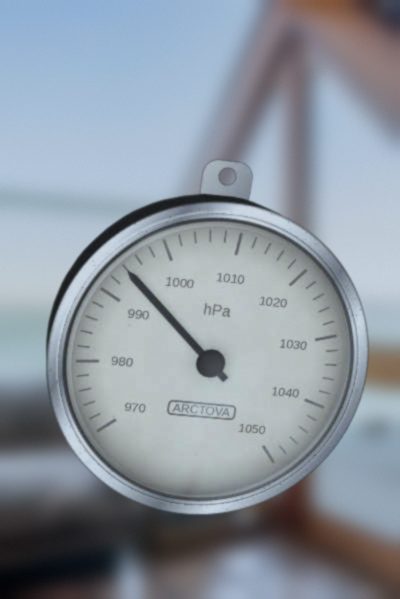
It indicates **994** hPa
